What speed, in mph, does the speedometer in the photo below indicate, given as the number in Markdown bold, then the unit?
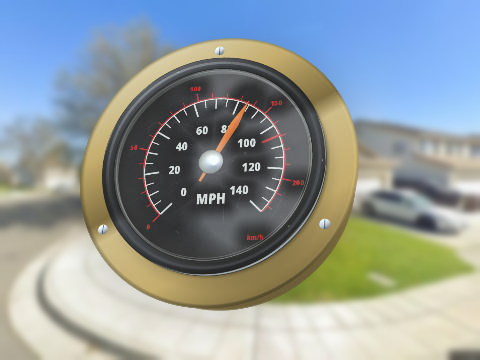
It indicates **85** mph
